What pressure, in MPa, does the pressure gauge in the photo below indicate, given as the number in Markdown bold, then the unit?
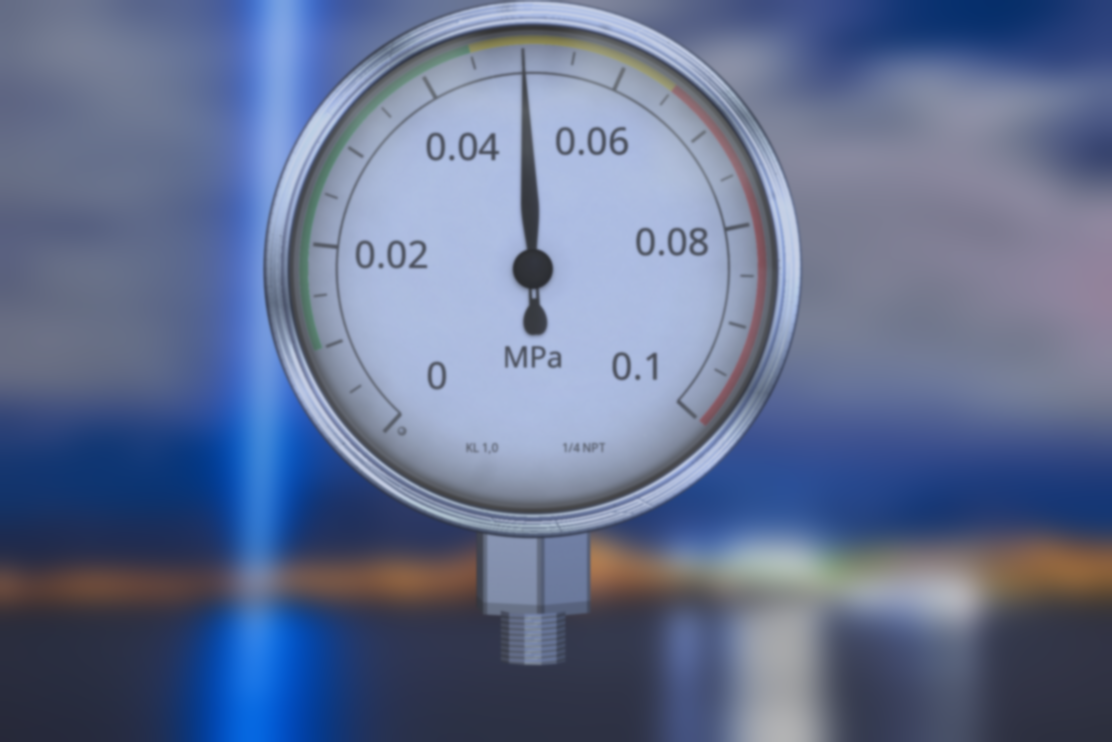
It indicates **0.05** MPa
